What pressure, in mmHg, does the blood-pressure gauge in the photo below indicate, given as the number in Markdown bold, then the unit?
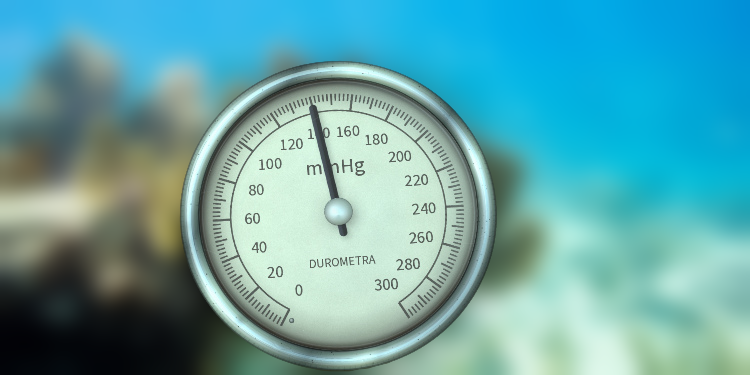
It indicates **140** mmHg
